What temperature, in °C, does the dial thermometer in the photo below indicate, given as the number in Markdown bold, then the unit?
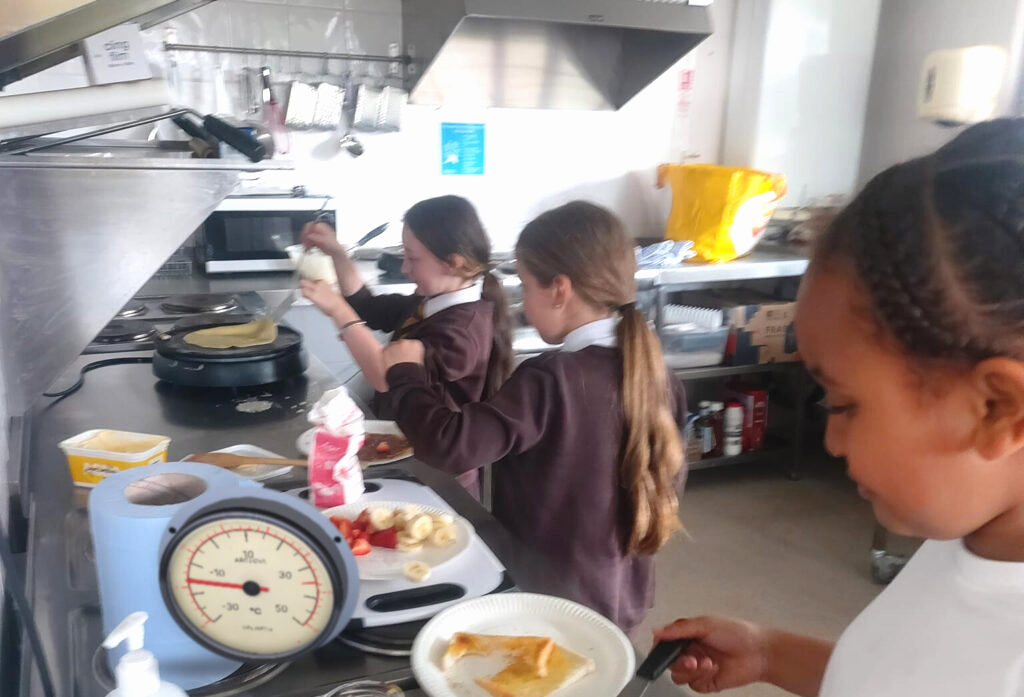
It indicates **-15** °C
